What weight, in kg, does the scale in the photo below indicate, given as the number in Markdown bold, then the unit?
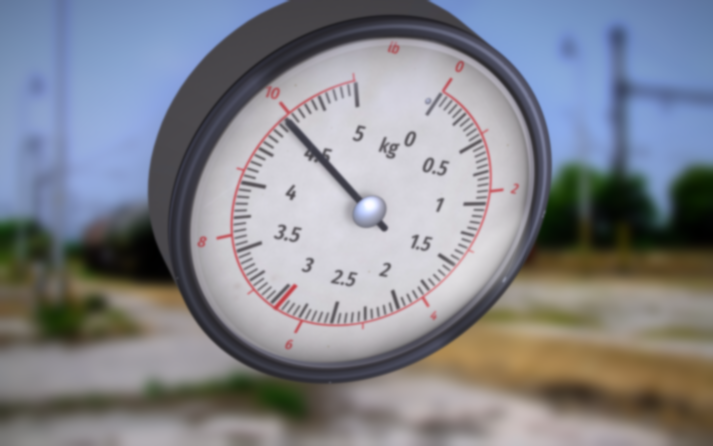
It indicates **4.5** kg
